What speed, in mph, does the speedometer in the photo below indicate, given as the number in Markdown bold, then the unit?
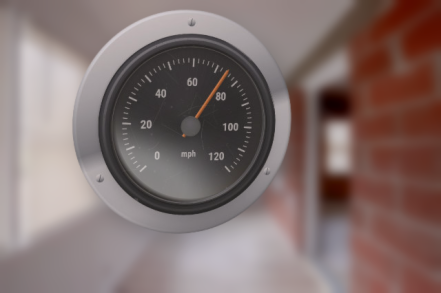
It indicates **74** mph
